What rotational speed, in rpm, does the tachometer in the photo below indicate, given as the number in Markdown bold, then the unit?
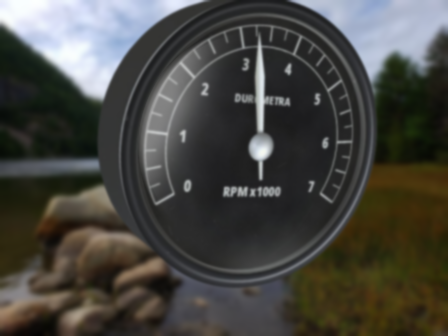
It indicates **3250** rpm
